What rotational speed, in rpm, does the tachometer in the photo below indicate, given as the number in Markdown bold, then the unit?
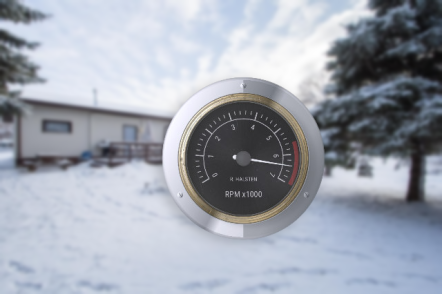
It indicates **6400** rpm
